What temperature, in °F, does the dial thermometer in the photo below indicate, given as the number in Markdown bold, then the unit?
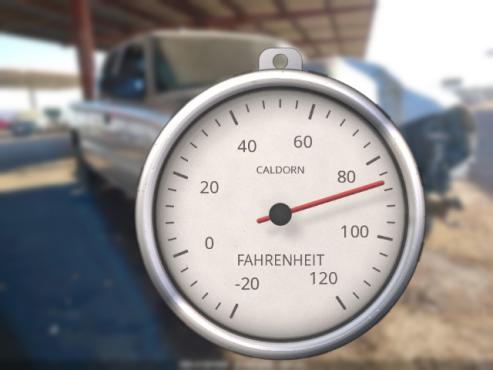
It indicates **86** °F
